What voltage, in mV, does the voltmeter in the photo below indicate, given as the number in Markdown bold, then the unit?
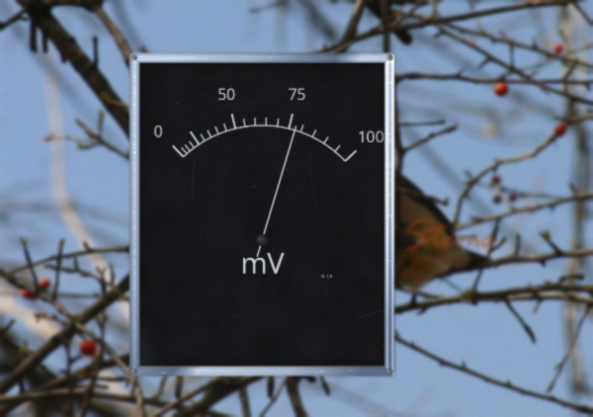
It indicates **77.5** mV
